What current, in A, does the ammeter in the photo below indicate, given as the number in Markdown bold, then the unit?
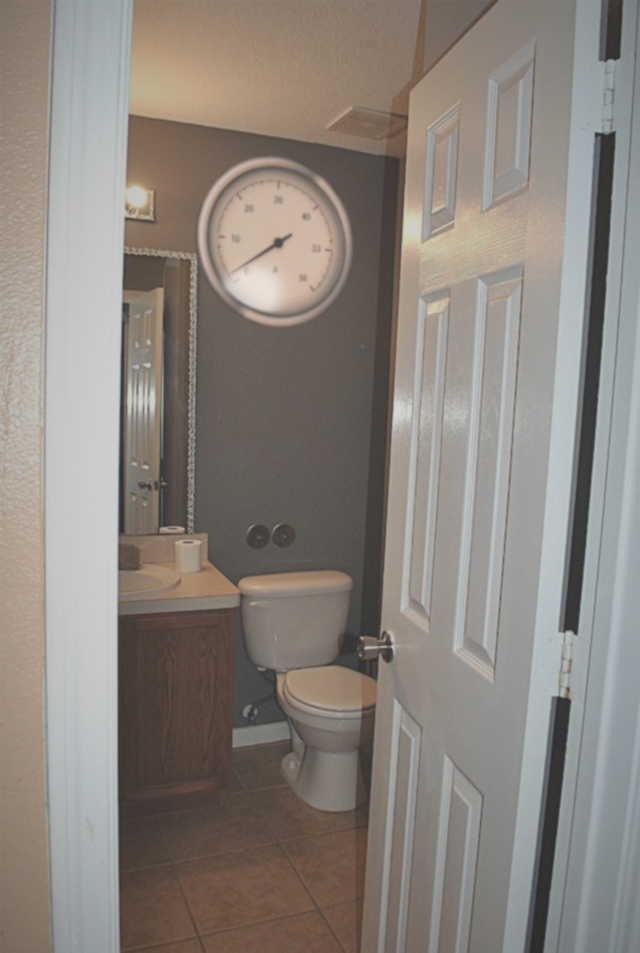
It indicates **2** A
